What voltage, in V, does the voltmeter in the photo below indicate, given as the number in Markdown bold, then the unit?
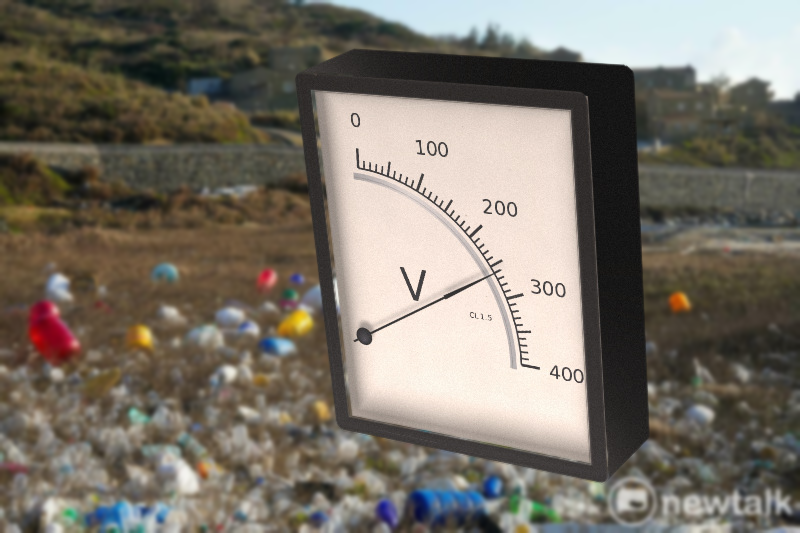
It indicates **260** V
